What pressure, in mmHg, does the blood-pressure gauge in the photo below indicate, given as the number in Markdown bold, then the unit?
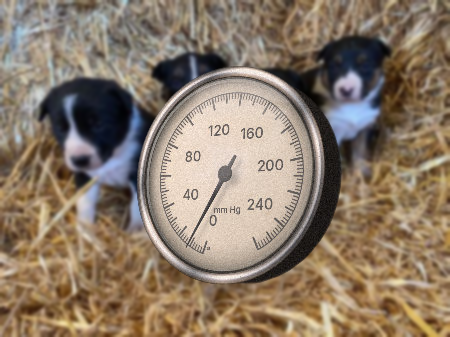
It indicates **10** mmHg
